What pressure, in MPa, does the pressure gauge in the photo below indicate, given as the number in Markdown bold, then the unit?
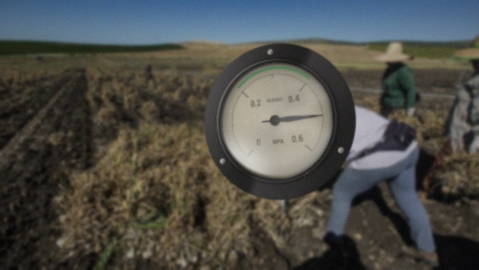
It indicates **0.5** MPa
